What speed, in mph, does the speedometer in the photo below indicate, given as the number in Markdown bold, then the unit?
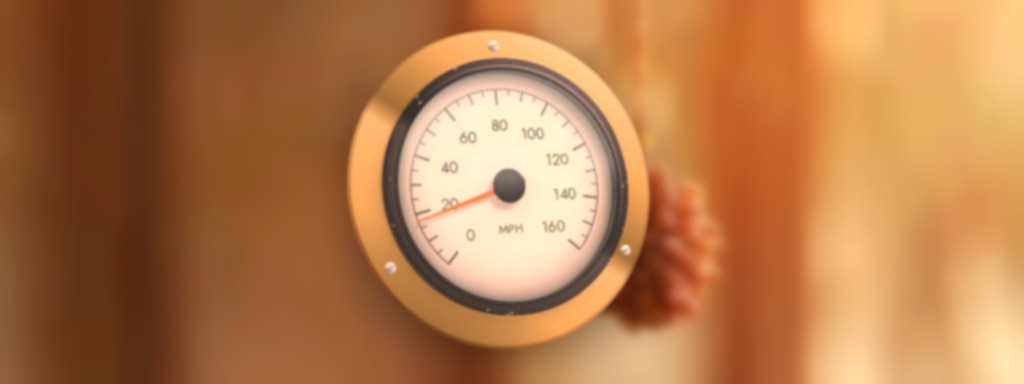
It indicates **17.5** mph
